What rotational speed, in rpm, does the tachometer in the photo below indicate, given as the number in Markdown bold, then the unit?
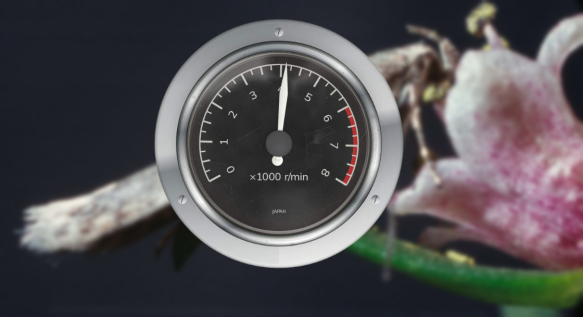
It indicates **4125** rpm
